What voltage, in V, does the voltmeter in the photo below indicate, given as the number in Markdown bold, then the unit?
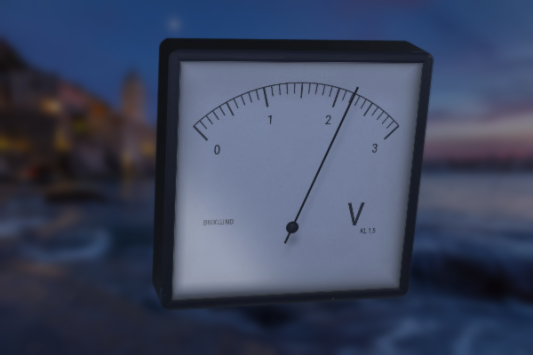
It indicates **2.2** V
